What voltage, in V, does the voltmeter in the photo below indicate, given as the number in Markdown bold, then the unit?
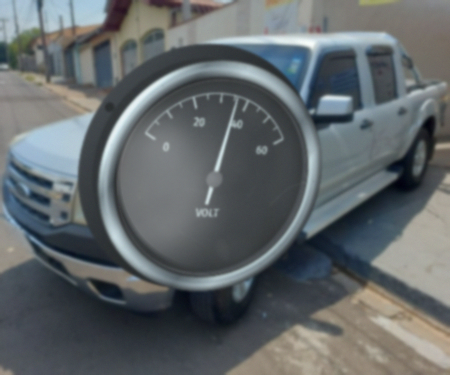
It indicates **35** V
